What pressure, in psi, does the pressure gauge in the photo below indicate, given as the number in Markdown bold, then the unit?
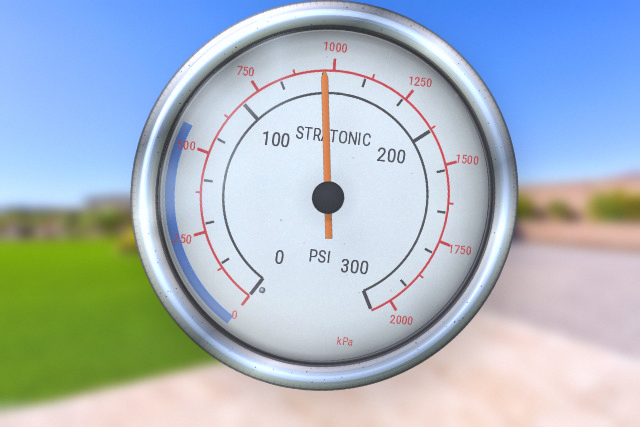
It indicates **140** psi
